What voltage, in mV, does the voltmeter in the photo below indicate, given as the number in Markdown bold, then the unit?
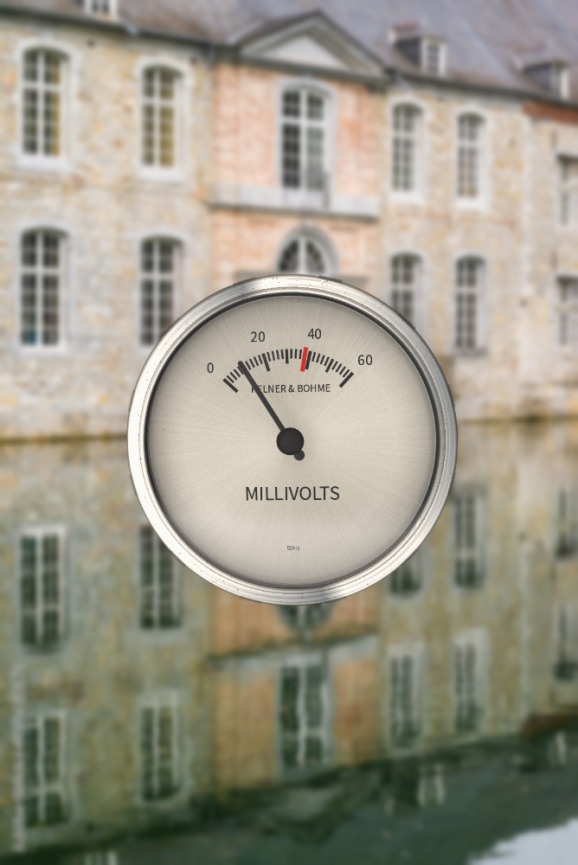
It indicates **10** mV
